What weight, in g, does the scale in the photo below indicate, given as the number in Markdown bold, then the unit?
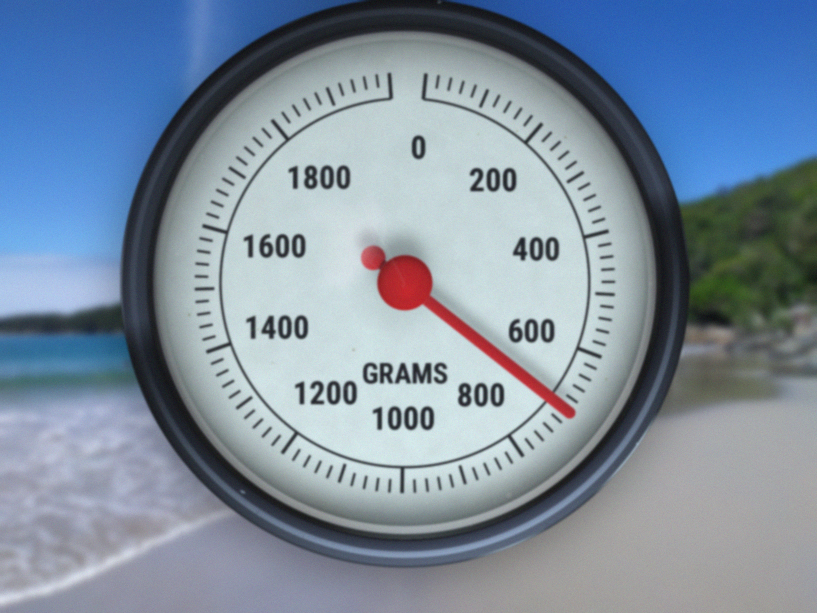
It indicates **700** g
